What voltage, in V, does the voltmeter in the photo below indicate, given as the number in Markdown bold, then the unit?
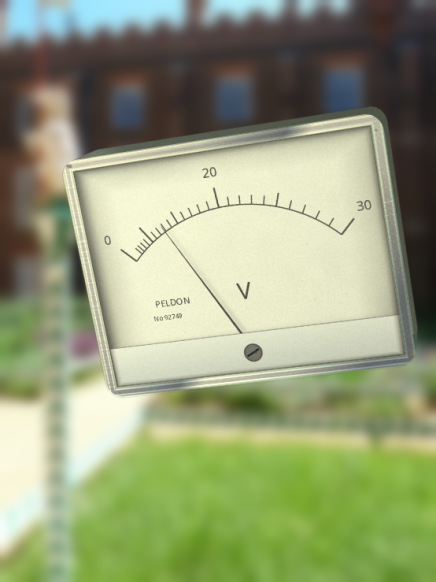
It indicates **13** V
